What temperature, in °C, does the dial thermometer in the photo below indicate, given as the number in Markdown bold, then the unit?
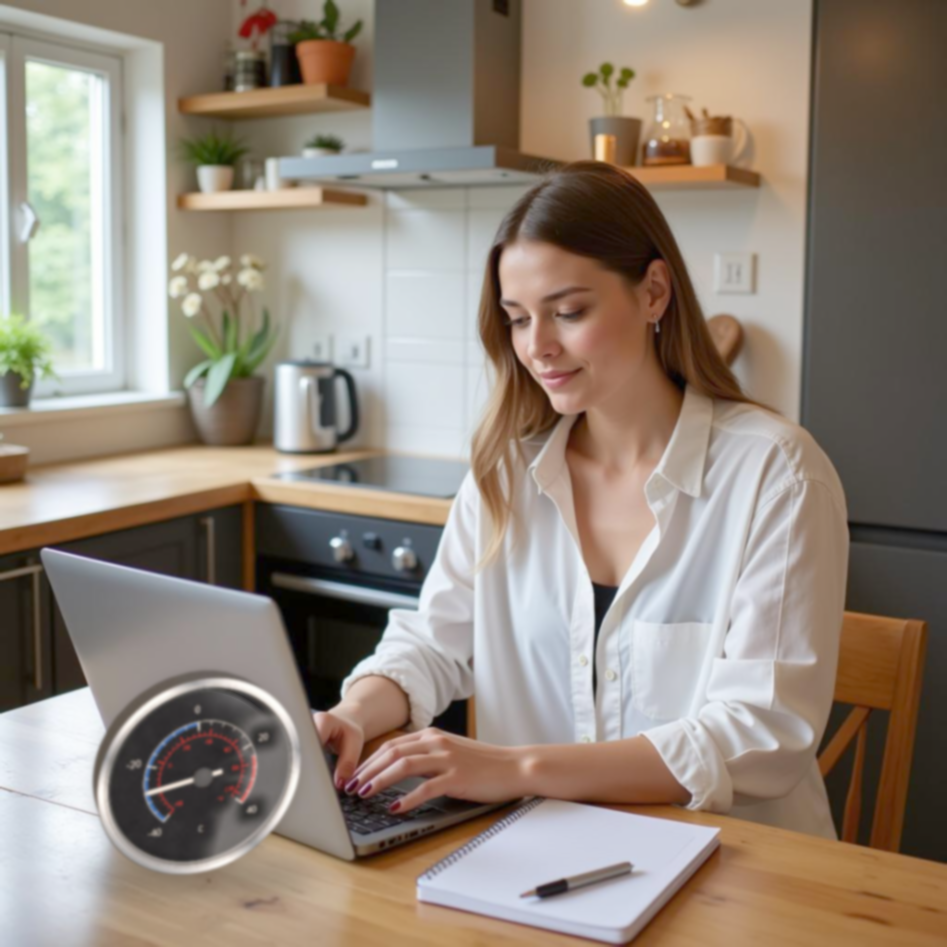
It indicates **-28** °C
